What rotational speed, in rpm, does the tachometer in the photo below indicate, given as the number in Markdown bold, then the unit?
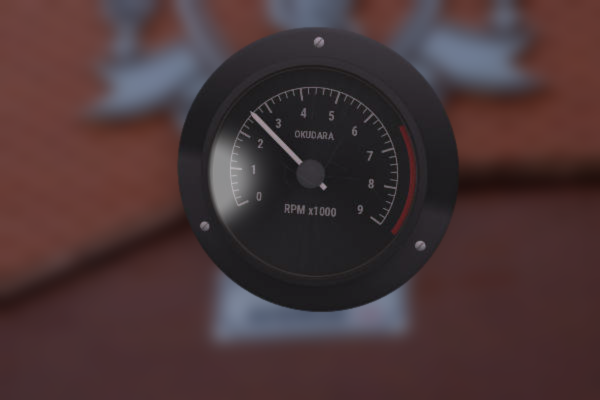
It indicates **2600** rpm
